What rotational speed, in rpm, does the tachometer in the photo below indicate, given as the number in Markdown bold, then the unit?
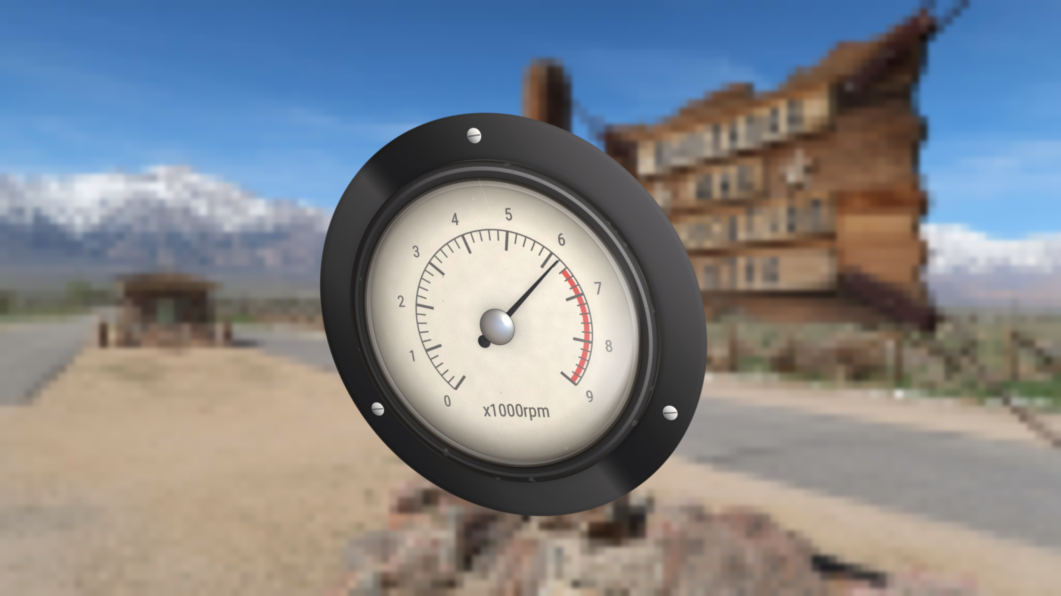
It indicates **6200** rpm
